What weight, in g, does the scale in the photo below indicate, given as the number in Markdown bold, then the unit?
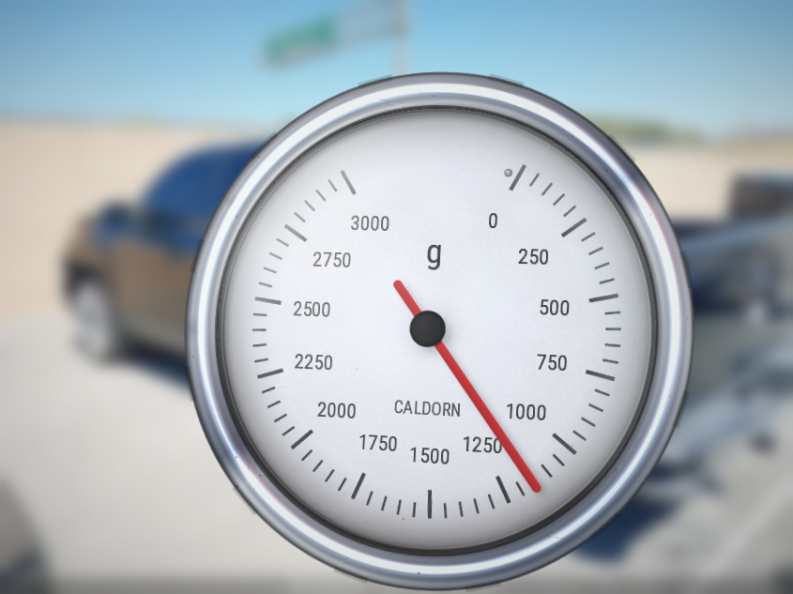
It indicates **1150** g
